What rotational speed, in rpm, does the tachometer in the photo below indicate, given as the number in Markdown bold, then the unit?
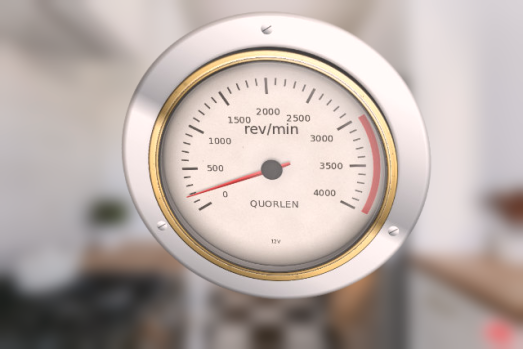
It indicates **200** rpm
